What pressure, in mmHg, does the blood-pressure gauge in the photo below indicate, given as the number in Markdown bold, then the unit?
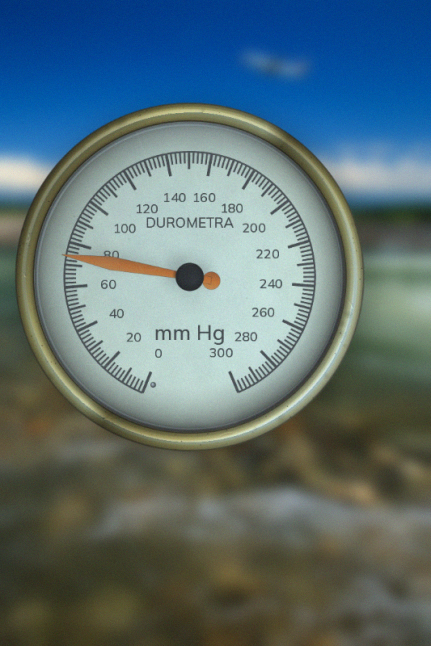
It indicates **74** mmHg
